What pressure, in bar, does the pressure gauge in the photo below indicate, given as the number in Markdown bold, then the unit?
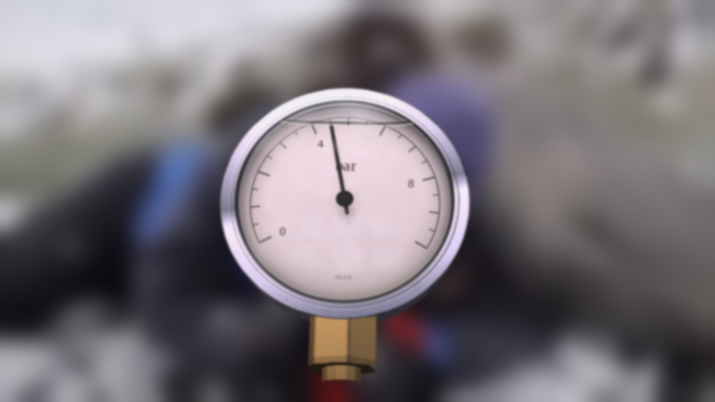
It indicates **4.5** bar
